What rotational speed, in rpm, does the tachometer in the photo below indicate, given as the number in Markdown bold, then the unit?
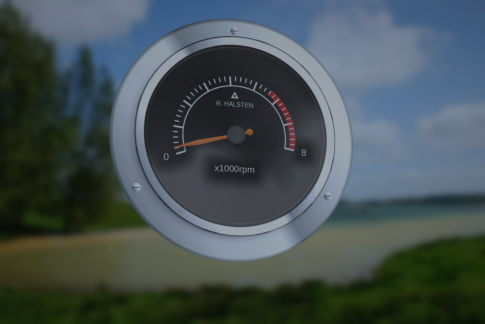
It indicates **200** rpm
